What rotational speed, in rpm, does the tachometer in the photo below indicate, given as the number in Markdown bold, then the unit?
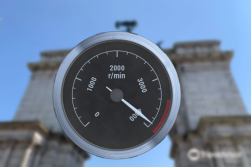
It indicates **3900** rpm
